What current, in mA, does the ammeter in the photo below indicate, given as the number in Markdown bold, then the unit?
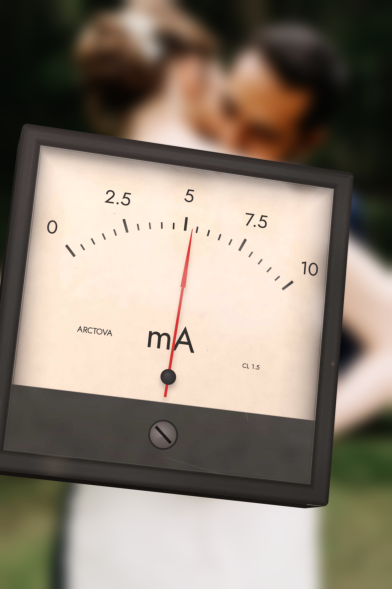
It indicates **5.25** mA
